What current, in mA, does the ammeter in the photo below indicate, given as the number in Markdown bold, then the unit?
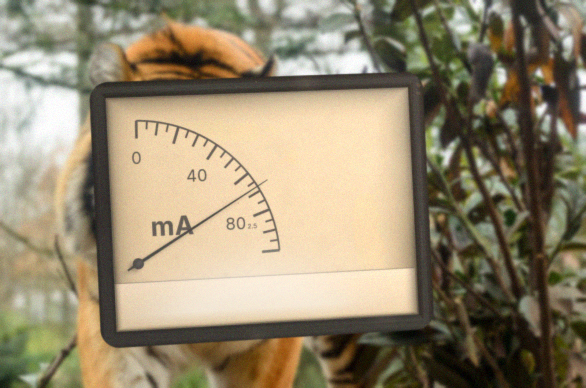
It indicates **67.5** mA
